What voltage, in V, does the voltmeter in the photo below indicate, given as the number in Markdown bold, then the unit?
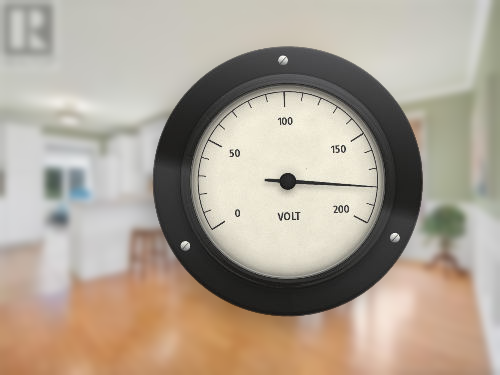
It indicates **180** V
